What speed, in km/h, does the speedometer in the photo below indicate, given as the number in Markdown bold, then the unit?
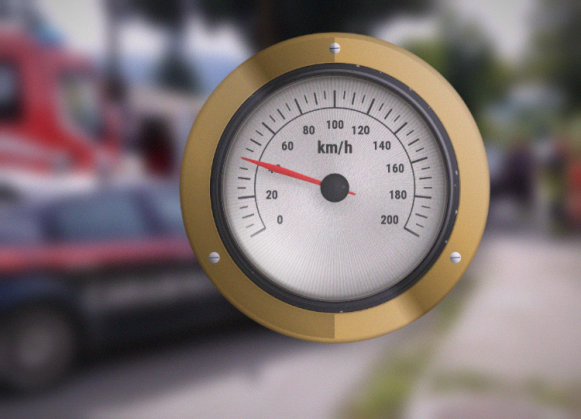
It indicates **40** km/h
